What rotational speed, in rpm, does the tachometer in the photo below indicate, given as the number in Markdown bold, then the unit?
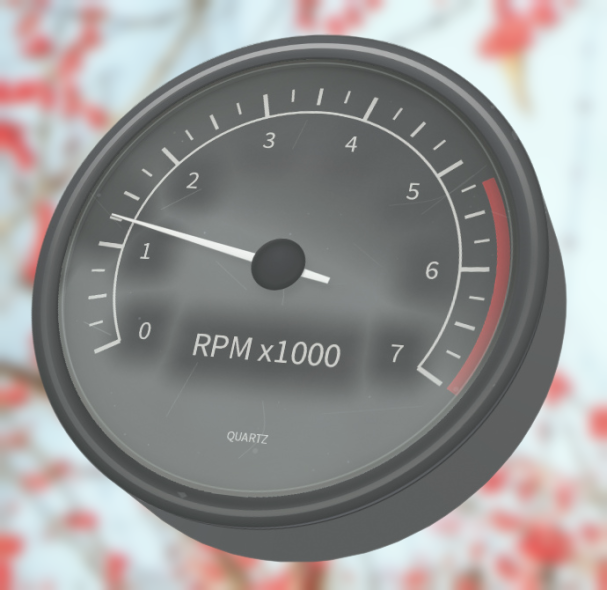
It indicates **1250** rpm
